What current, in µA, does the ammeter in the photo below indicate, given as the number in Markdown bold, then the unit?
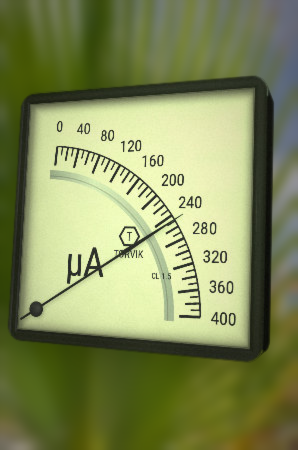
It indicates **250** µA
